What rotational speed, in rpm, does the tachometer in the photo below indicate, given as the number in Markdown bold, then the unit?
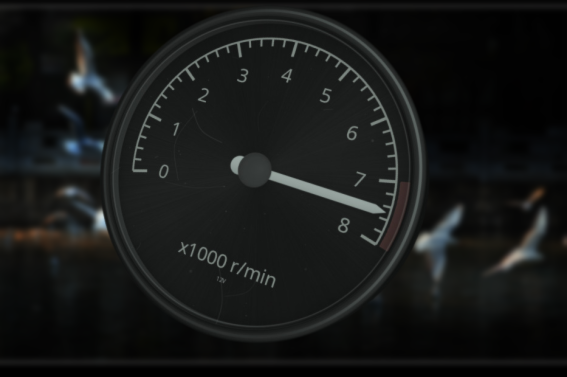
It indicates **7500** rpm
